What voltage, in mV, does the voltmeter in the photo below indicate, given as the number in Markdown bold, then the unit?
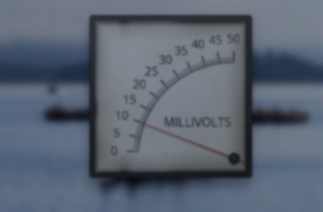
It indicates **10** mV
